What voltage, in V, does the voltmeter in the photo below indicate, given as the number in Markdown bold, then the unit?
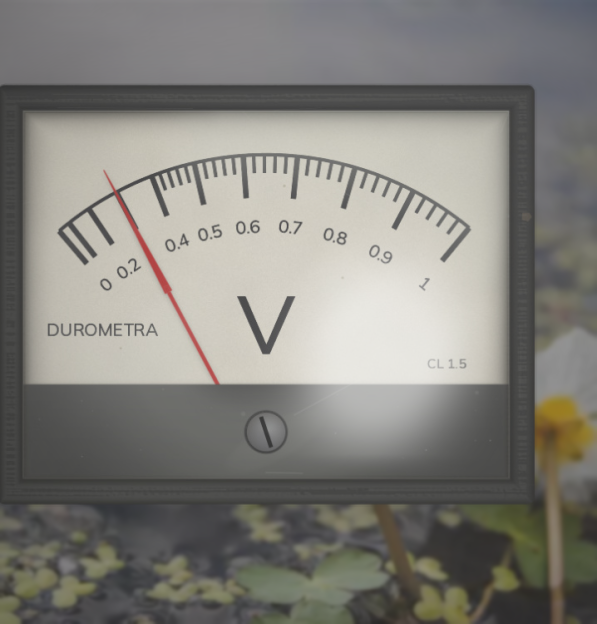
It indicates **0.3** V
